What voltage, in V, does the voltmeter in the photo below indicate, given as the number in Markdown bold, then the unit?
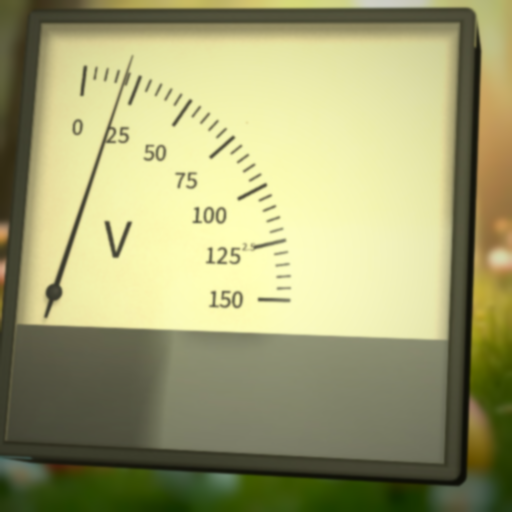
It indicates **20** V
